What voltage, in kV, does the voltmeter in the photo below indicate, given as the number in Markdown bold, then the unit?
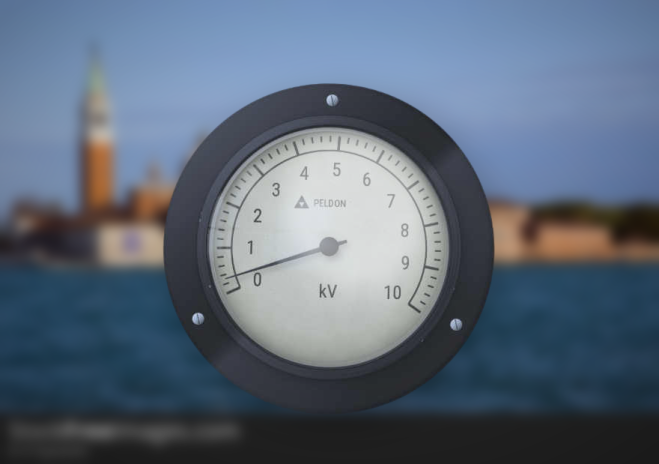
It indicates **0.3** kV
